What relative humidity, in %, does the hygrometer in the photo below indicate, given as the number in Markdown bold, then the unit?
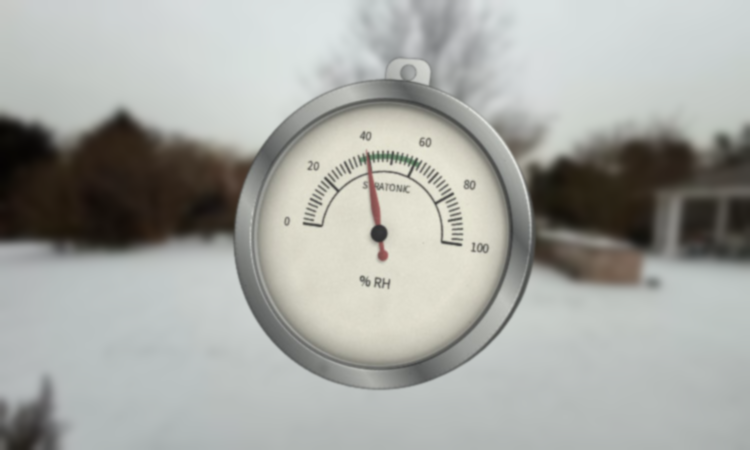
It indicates **40** %
